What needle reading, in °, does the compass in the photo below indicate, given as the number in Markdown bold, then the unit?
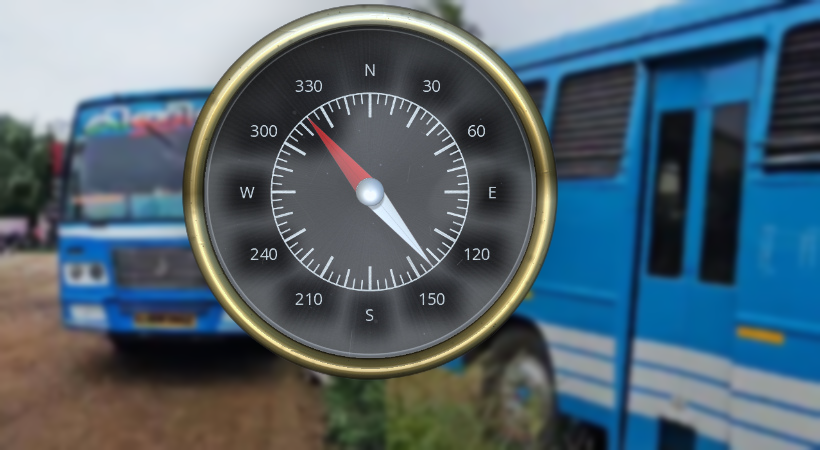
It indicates **320** °
